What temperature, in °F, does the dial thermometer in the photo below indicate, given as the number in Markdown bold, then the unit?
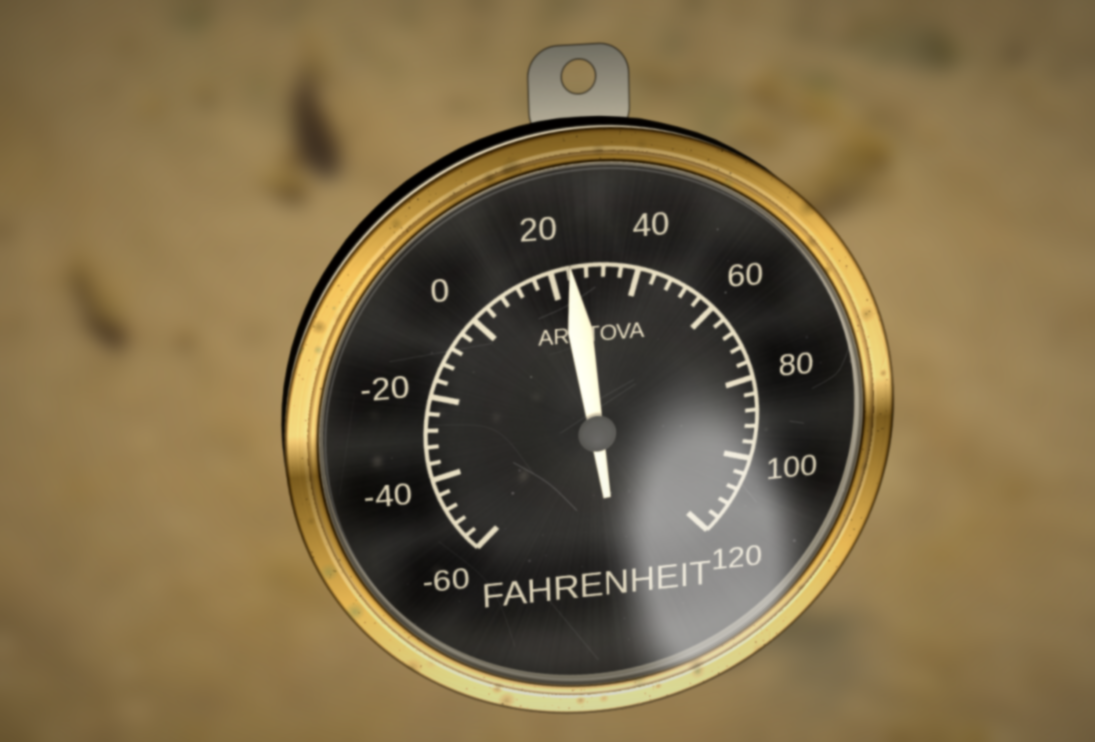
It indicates **24** °F
